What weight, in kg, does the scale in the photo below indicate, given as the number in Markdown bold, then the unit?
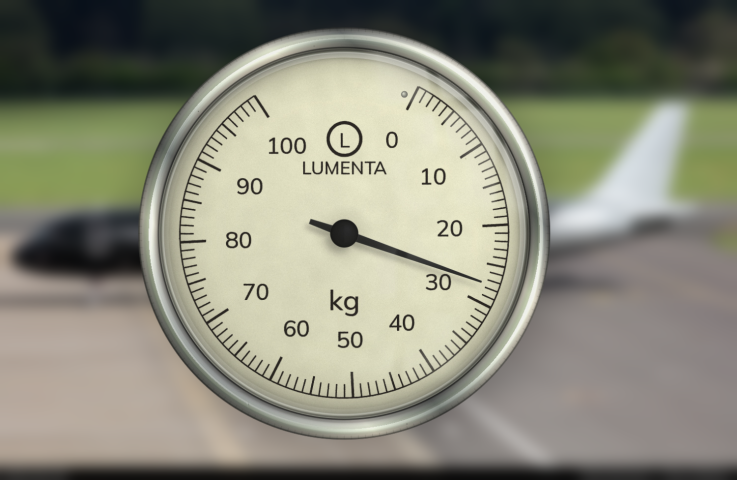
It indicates **27.5** kg
